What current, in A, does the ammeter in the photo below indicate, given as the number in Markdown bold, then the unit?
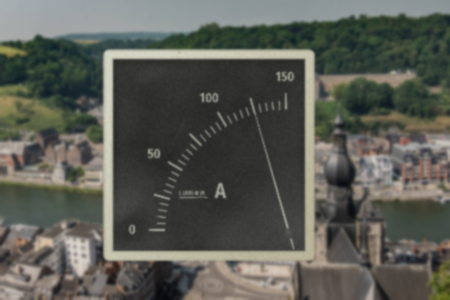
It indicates **125** A
